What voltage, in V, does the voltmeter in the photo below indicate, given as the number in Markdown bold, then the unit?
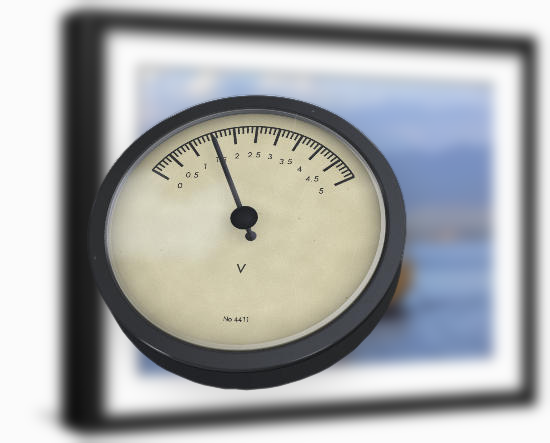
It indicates **1.5** V
